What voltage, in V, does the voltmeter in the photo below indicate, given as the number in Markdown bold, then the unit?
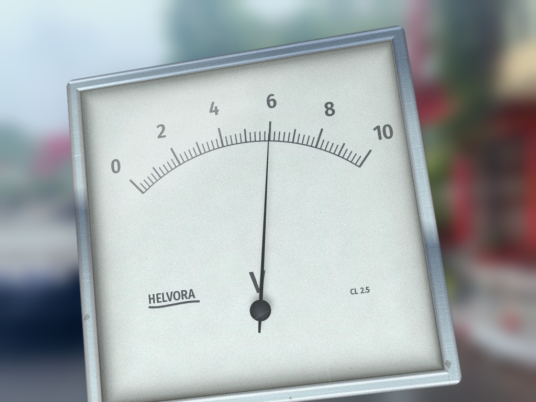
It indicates **6** V
